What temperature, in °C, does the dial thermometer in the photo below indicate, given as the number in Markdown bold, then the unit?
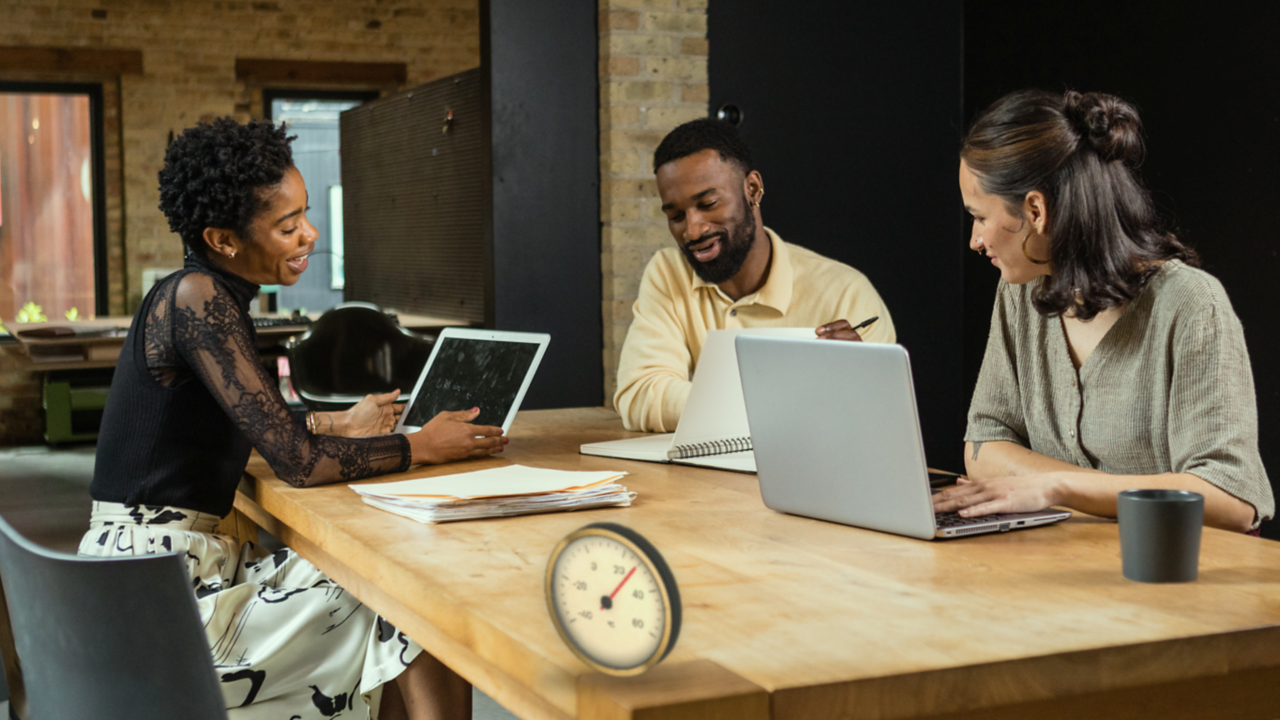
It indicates **28** °C
